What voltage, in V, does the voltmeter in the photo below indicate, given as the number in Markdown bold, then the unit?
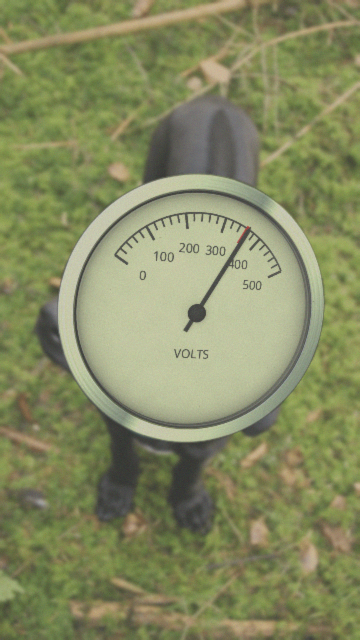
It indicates **360** V
